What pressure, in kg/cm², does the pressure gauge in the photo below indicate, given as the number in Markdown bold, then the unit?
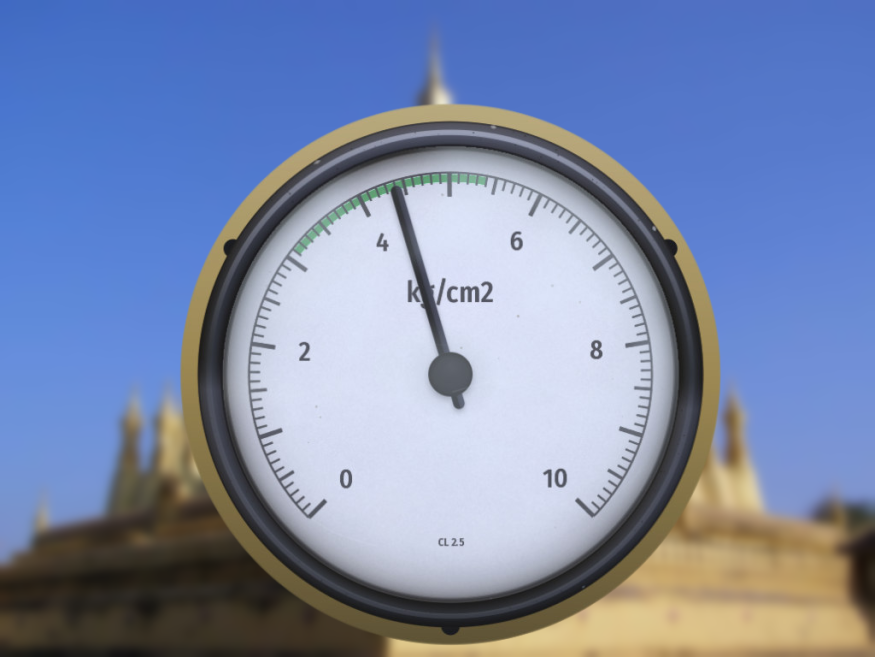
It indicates **4.4** kg/cm²
